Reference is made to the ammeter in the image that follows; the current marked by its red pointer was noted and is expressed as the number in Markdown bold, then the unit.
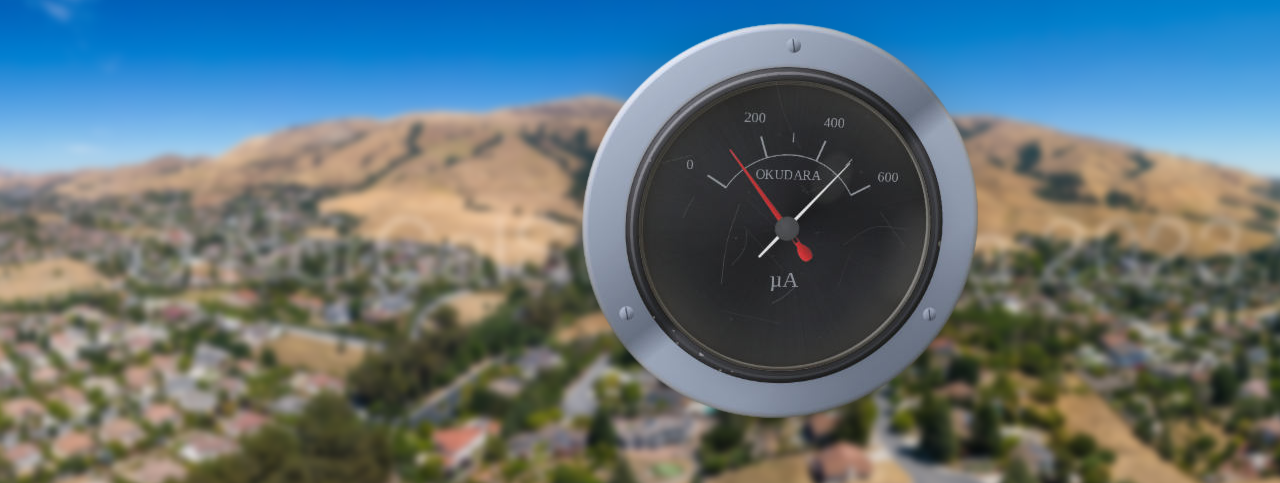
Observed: **100** µA
